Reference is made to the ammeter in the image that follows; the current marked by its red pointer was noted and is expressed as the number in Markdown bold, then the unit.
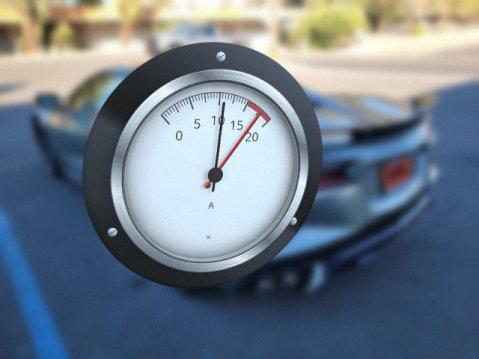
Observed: **17.5** A
